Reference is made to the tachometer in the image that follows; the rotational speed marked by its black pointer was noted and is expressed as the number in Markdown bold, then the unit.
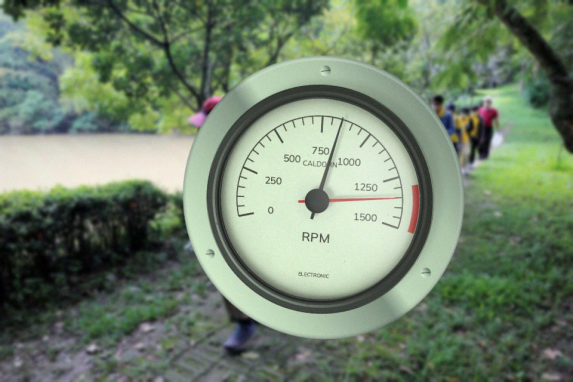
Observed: **850** rpm
